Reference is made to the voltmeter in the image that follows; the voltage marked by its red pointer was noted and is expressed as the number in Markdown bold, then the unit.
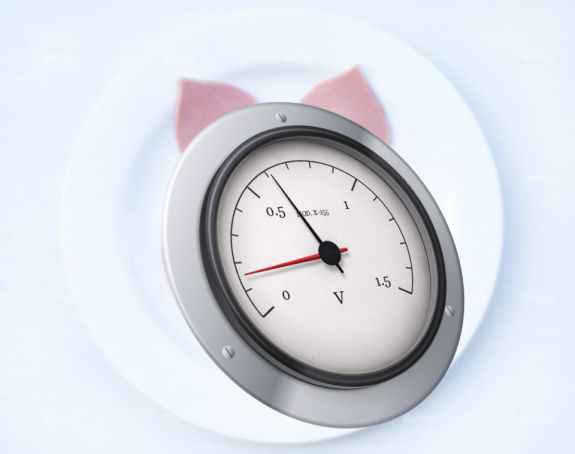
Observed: **0.15** V
